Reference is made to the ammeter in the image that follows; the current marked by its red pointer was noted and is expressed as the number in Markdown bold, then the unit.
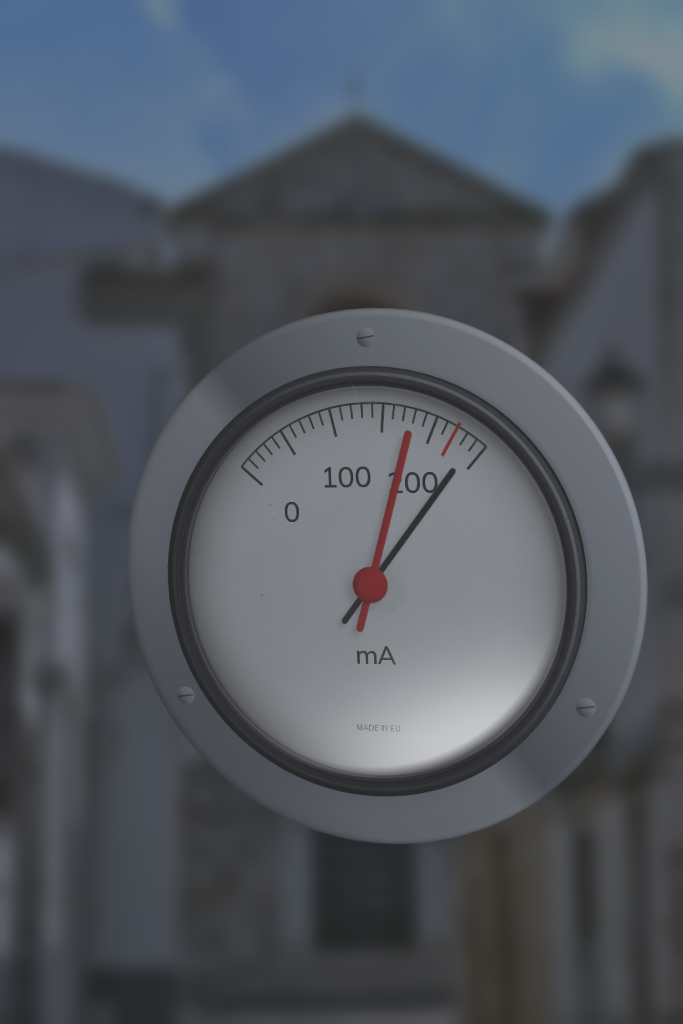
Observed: **180** mA
